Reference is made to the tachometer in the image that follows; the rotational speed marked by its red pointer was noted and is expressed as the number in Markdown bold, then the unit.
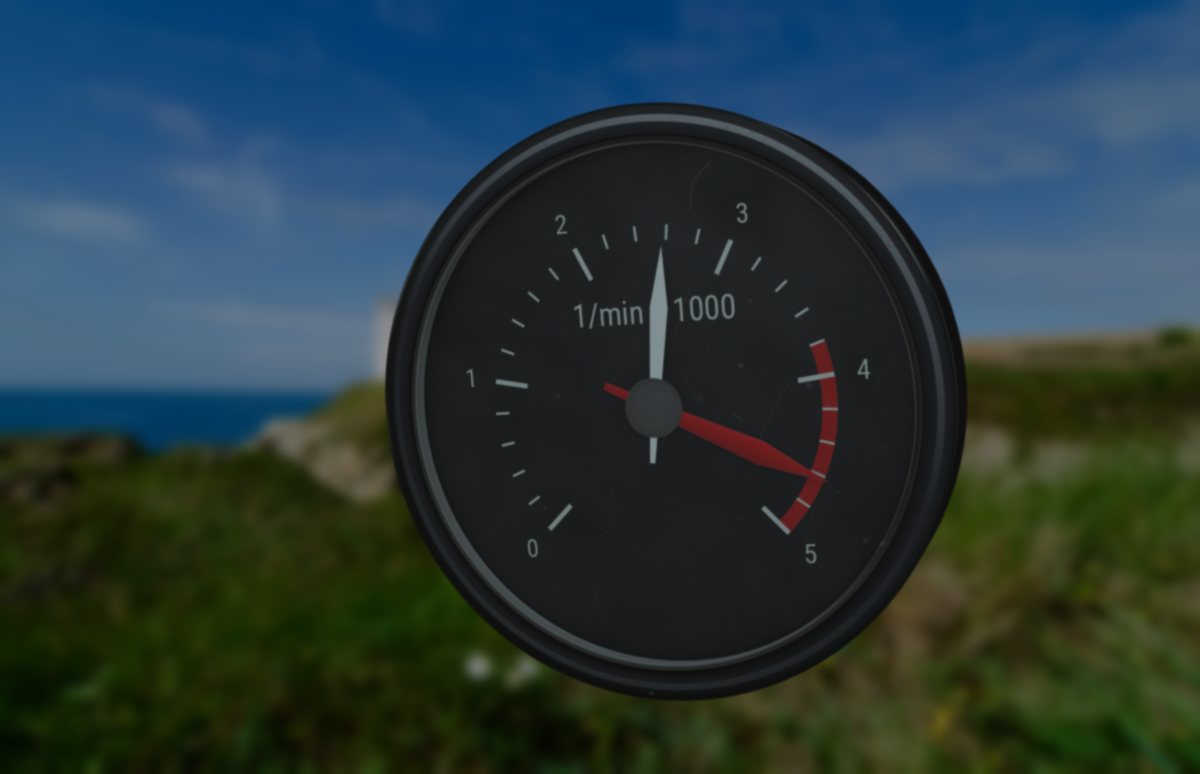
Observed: **4600** rpm
